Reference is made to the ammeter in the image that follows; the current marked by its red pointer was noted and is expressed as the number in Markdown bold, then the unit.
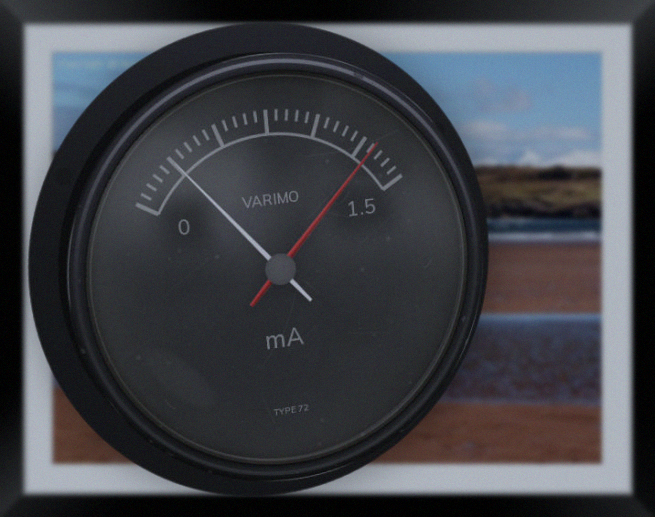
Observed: **1.3** mA
